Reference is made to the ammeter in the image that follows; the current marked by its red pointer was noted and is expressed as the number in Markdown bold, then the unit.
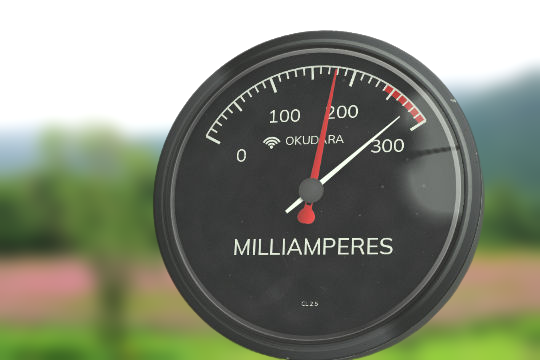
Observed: **180** mA
